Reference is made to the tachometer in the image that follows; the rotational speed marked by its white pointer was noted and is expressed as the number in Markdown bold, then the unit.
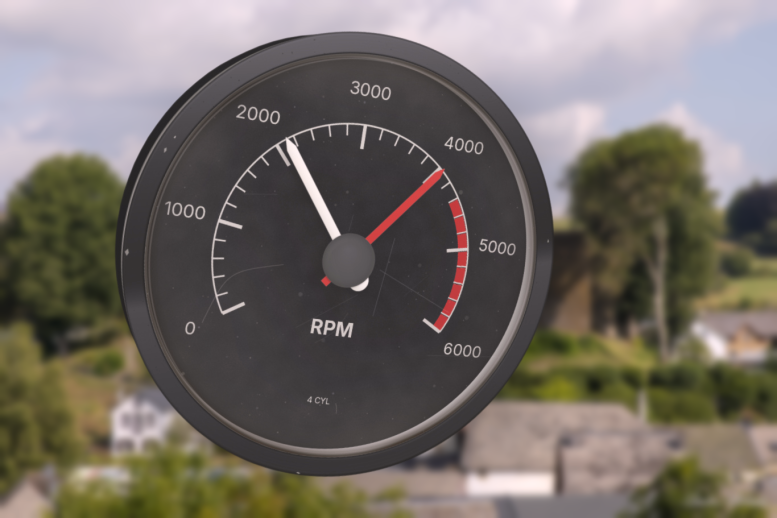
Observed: **2100** rpm
